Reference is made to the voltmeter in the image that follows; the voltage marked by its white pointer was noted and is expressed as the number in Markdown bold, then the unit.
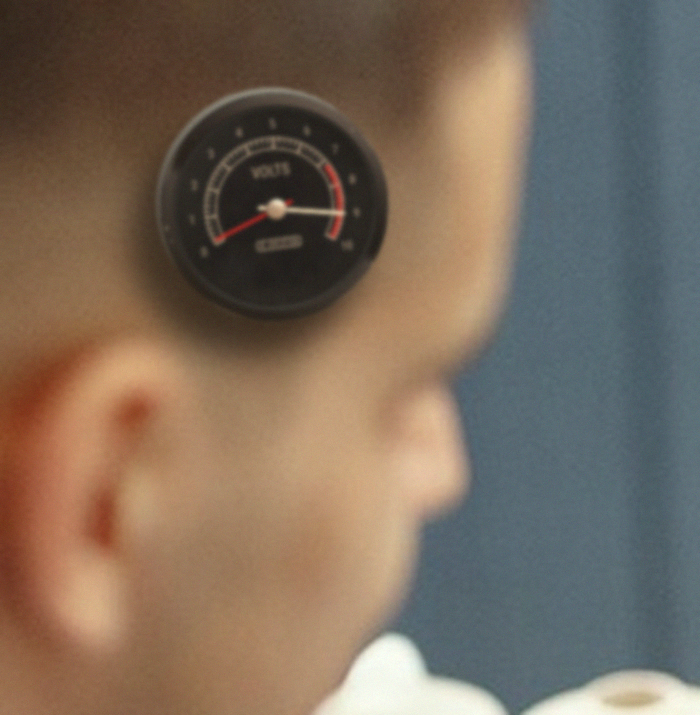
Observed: **9** V
